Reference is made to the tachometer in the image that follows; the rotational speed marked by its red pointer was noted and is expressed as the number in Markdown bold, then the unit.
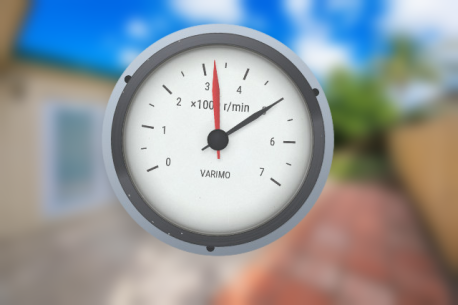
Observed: **3250** rpm
